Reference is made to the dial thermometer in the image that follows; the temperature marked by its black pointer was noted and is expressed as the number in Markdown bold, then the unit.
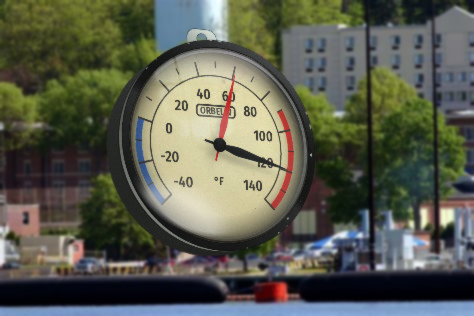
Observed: **120** °F
